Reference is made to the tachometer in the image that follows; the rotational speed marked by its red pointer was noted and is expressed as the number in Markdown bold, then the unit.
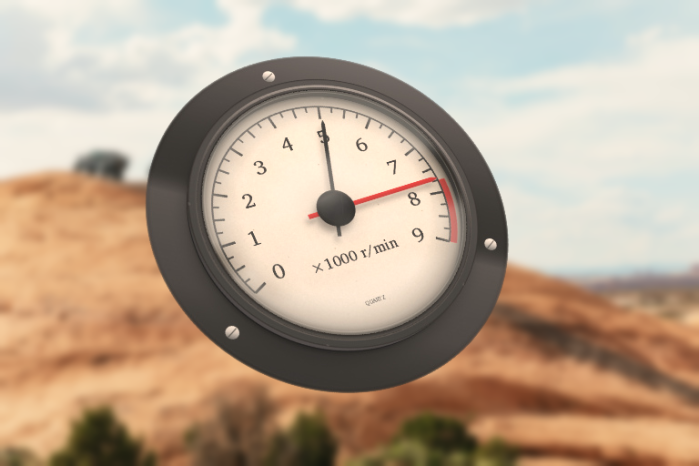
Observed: **7750** rpm
